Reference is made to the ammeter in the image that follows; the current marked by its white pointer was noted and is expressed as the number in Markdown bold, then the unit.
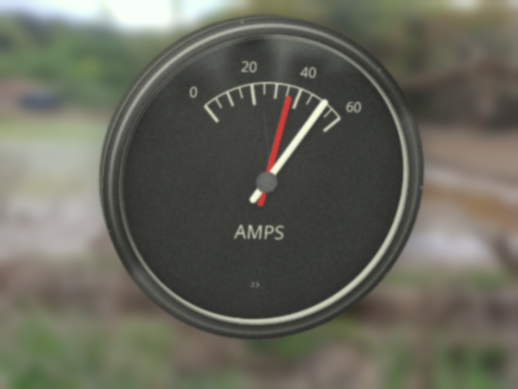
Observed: **50** A
